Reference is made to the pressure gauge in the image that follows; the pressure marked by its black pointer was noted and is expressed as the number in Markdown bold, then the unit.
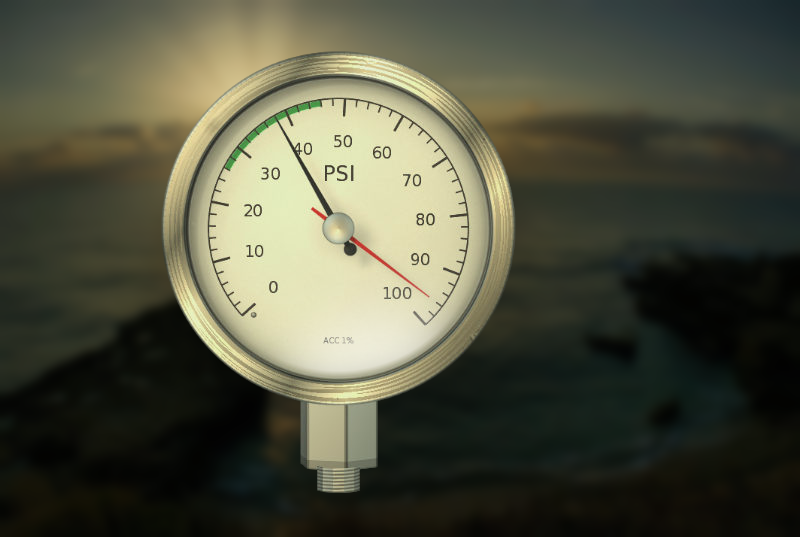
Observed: **38** psi
